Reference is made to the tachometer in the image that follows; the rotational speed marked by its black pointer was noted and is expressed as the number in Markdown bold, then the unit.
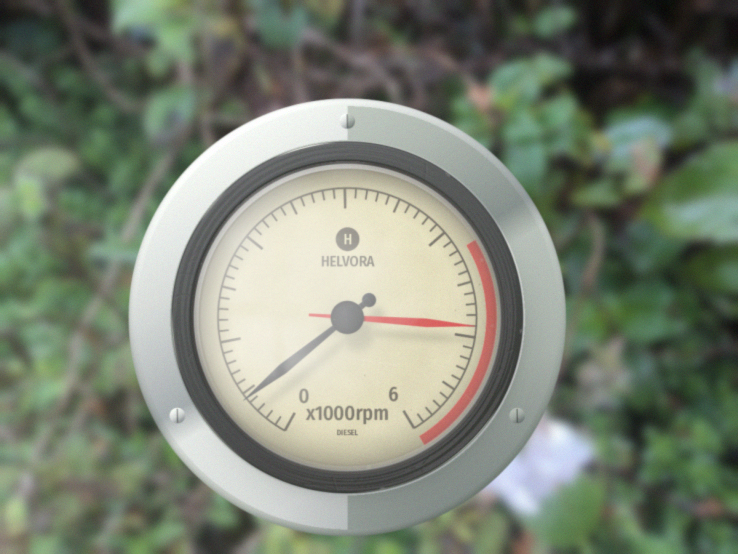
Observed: **450** rpm
